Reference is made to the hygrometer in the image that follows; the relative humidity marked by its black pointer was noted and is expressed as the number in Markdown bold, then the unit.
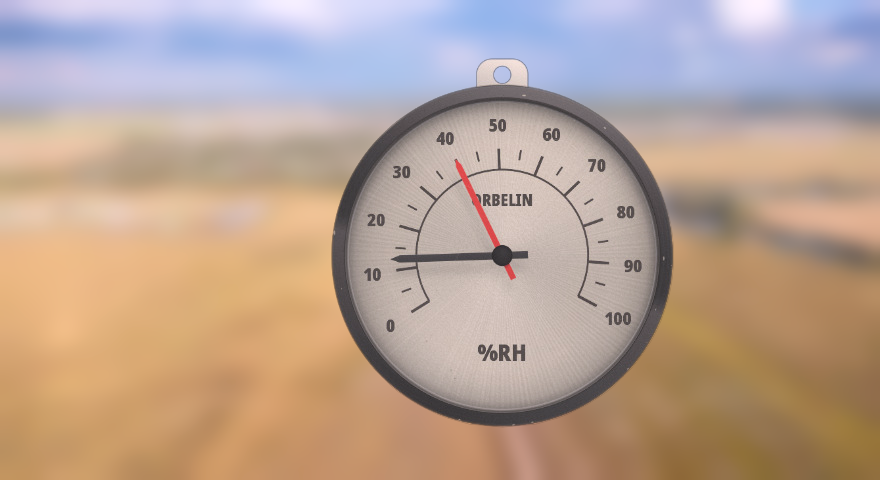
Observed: **12.5** %
